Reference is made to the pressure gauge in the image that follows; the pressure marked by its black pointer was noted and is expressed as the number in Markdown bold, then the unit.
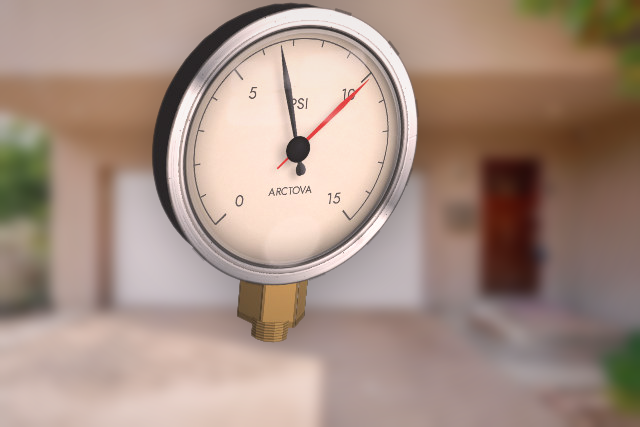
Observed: **6.5** psi
